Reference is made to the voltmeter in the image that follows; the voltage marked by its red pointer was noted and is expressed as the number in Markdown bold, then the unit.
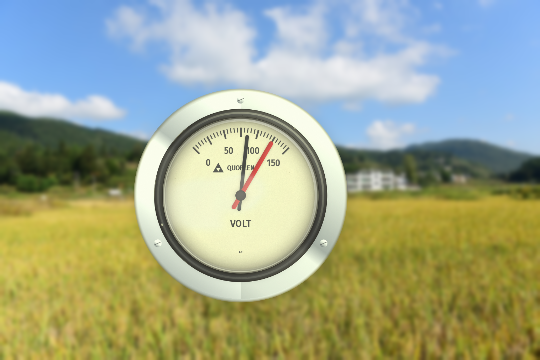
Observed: **125** V
